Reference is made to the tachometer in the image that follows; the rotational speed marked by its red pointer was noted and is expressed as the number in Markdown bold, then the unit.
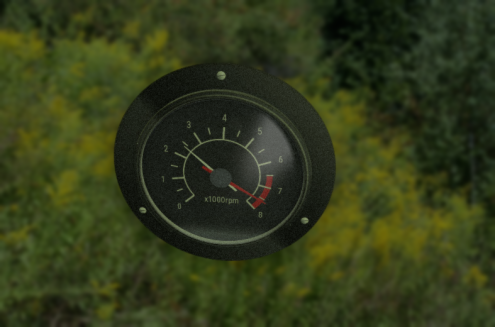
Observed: **7500** rpm
